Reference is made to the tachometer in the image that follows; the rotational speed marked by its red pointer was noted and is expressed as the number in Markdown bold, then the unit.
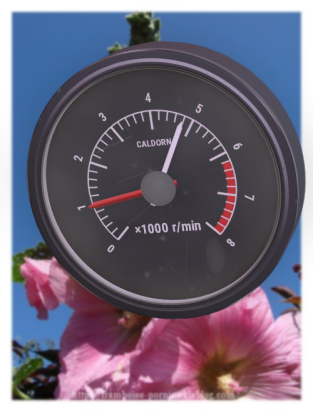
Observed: **1000** rpm
